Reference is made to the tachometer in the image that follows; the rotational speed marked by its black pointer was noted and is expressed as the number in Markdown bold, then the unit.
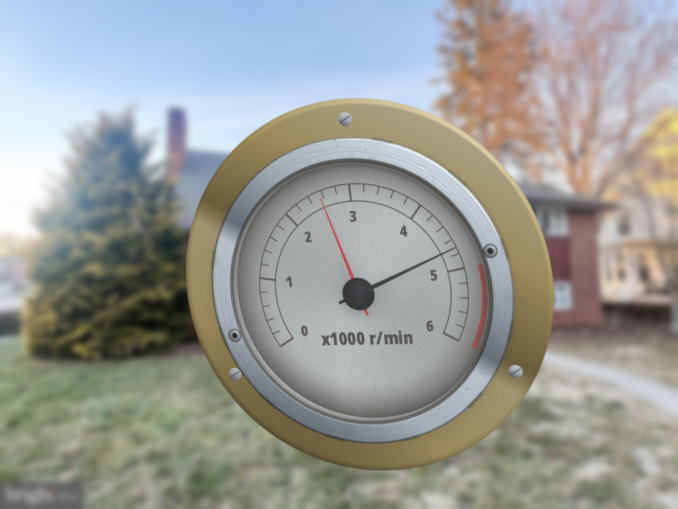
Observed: **4700** rpm
